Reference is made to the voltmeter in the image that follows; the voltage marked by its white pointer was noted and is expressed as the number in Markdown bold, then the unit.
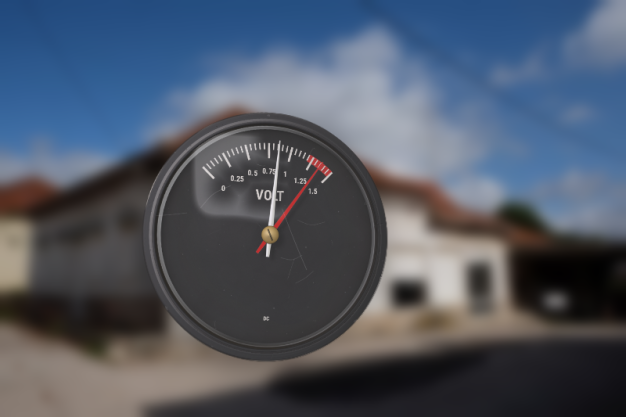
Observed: **0.85** V
